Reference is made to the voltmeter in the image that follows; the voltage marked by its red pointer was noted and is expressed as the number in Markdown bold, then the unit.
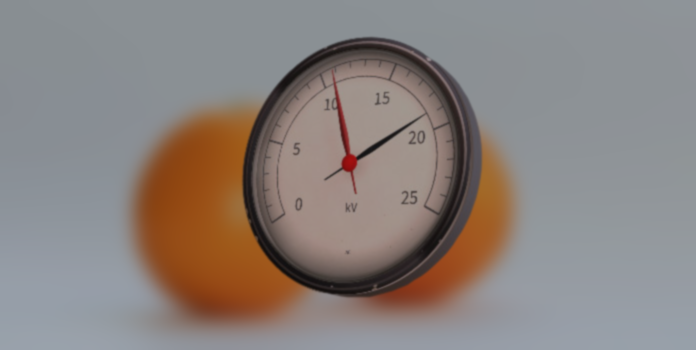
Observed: **11** kV
